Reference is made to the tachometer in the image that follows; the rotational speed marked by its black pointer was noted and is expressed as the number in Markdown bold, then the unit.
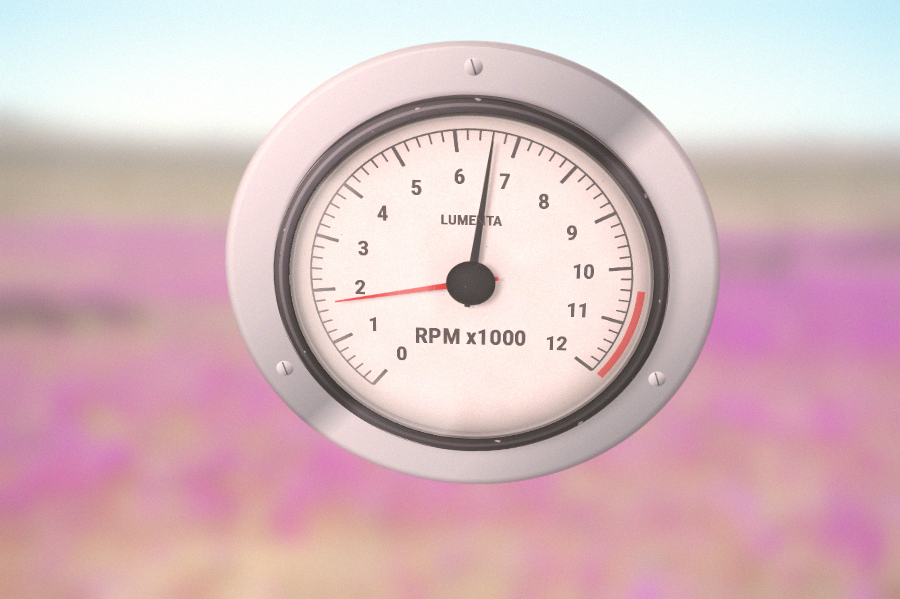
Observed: **6600** rpm
